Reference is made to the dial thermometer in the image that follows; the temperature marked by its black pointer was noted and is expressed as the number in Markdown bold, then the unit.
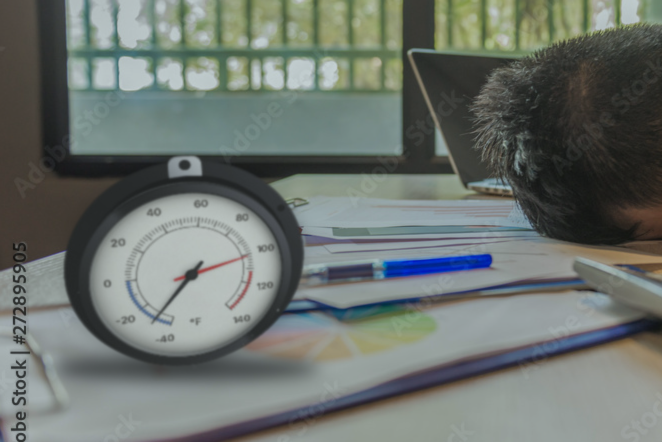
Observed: **-30** °F
